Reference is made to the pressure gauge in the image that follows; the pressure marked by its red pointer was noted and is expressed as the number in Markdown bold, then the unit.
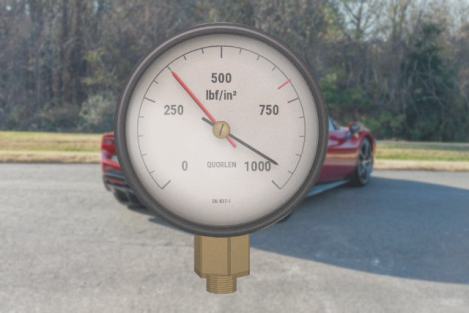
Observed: **350** psi
